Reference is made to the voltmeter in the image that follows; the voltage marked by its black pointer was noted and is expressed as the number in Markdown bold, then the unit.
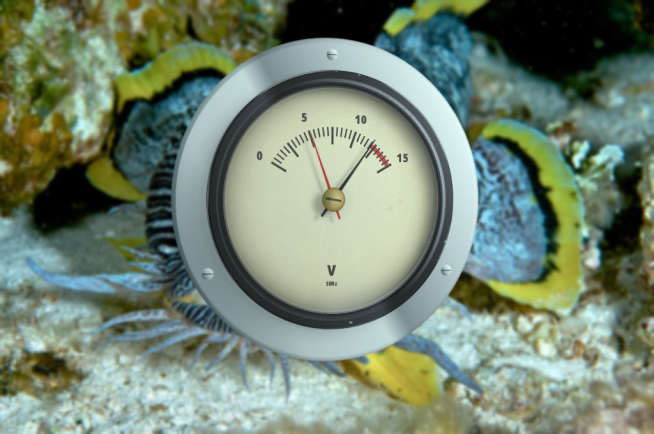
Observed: **12** V
